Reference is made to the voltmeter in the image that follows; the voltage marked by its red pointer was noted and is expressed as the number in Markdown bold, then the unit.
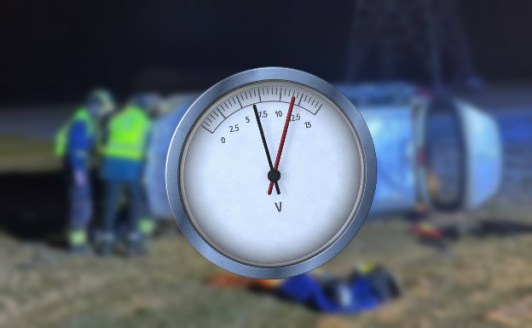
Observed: **11.5** V
